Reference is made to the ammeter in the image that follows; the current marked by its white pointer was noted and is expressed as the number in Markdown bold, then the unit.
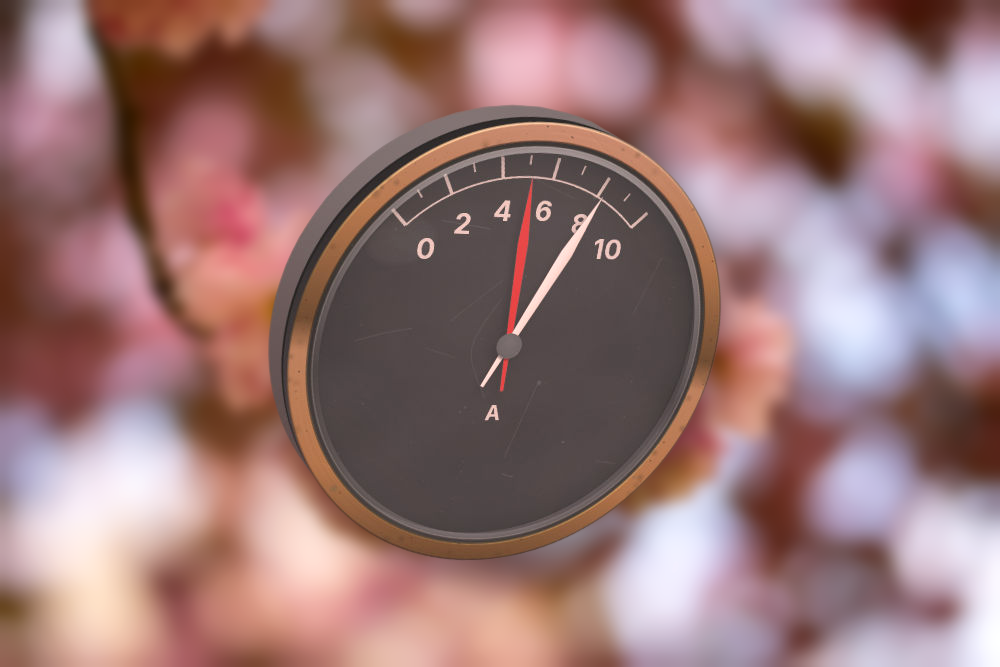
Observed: **8** A
